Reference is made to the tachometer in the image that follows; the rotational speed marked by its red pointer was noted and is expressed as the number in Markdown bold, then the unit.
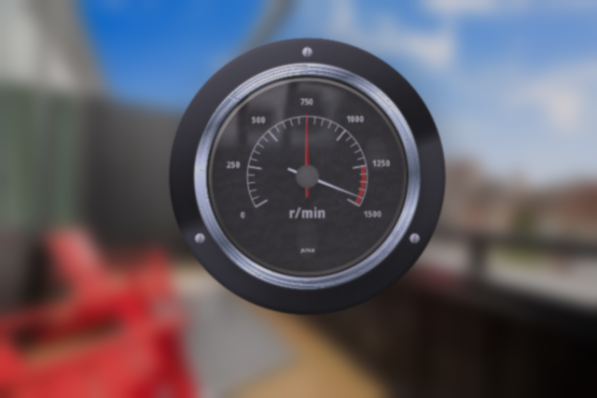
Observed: **750** rpm
